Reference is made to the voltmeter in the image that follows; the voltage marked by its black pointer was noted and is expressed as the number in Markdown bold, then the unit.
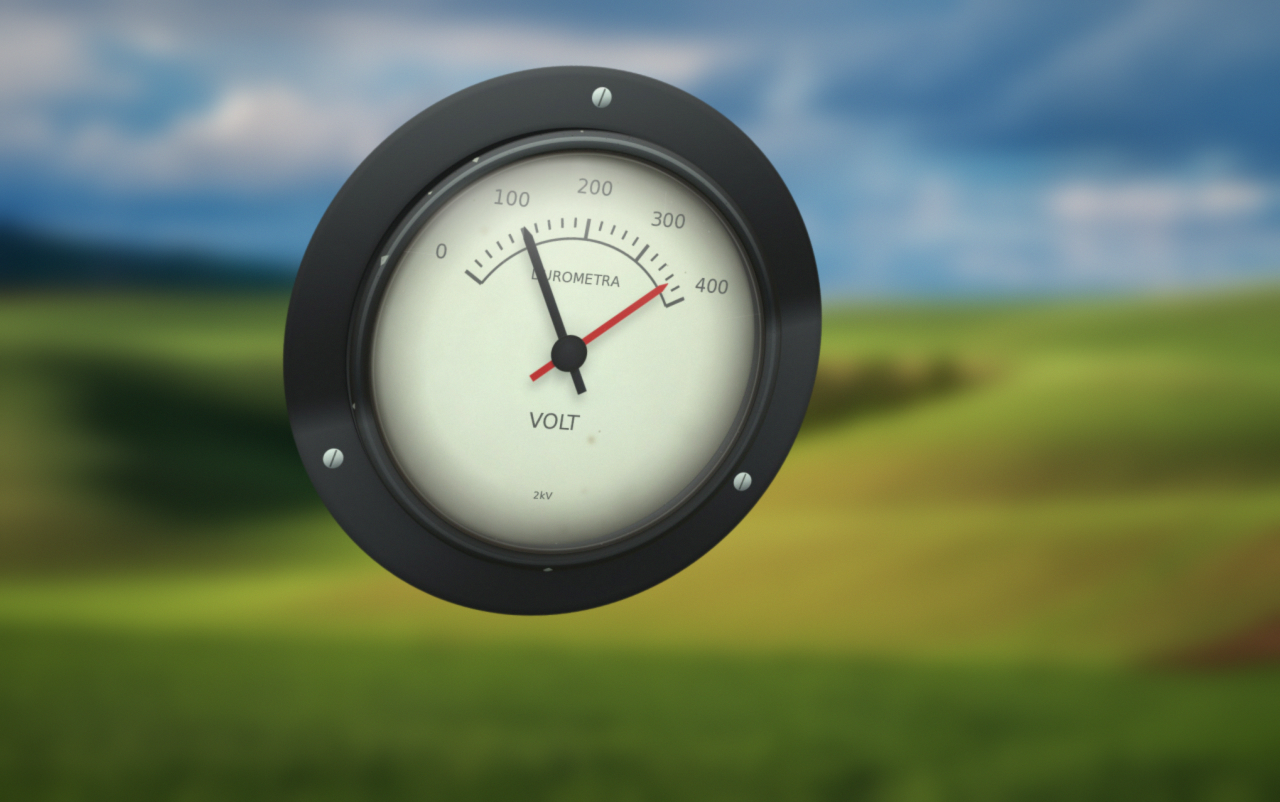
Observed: **100** V
